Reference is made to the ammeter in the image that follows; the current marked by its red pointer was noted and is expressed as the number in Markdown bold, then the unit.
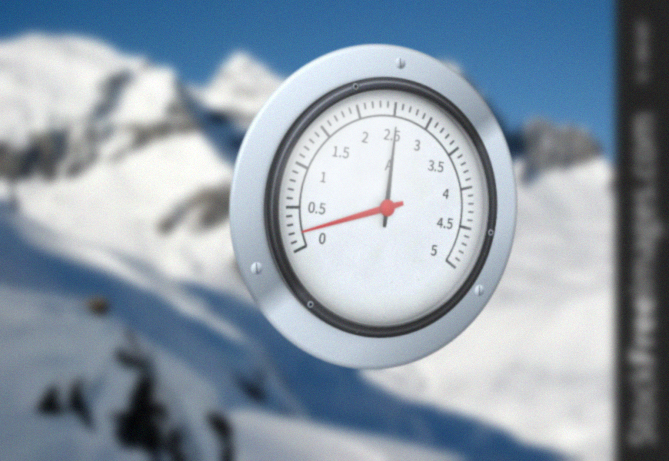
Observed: **0.2** A
